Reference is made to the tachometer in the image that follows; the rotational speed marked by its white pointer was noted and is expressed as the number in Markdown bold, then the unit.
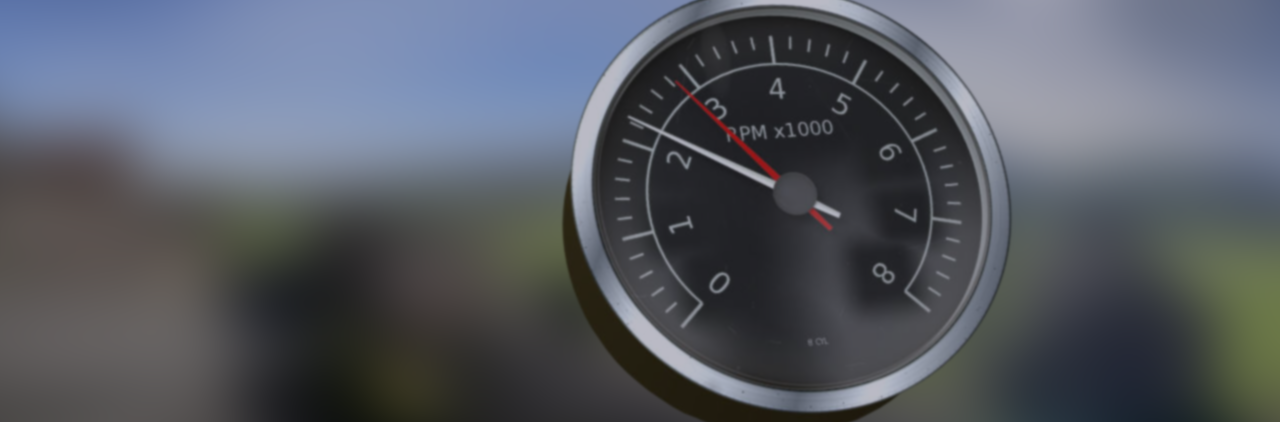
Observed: **2200** rpm
